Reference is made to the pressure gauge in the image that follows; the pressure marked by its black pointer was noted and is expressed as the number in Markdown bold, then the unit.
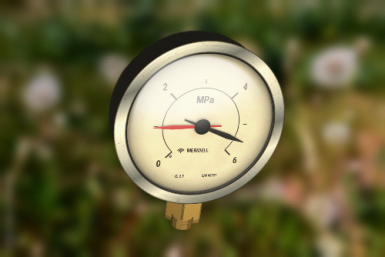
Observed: **5.5** MPa
